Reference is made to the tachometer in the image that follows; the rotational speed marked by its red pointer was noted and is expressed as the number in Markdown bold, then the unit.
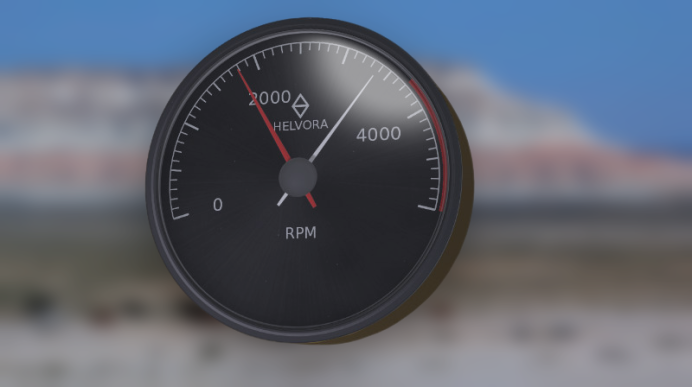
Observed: **1800** rpm
